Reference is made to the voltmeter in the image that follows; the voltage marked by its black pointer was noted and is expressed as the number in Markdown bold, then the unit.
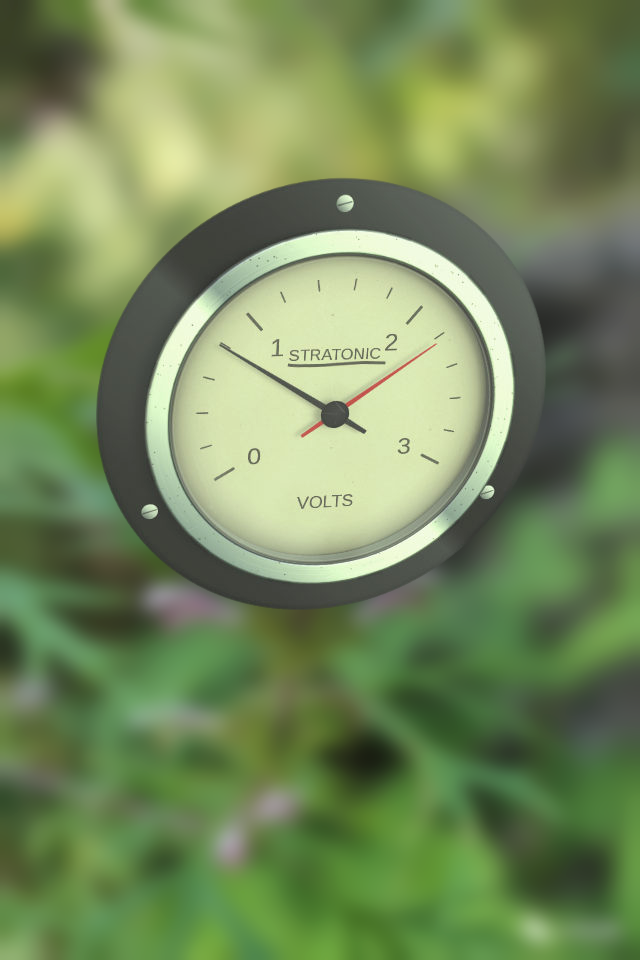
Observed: **0.8** V
